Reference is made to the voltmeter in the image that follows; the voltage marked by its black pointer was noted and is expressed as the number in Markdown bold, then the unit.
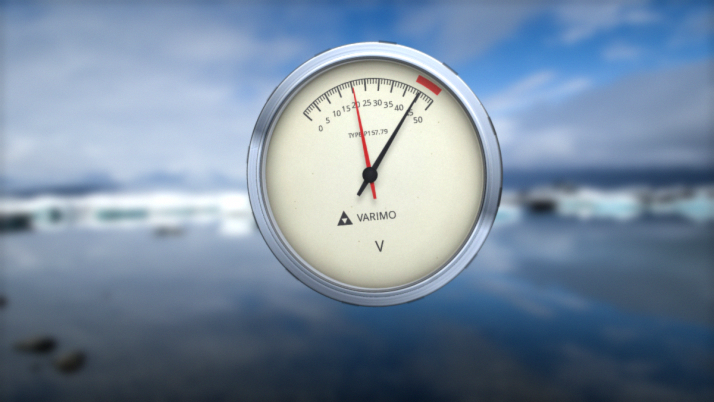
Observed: **45** V
